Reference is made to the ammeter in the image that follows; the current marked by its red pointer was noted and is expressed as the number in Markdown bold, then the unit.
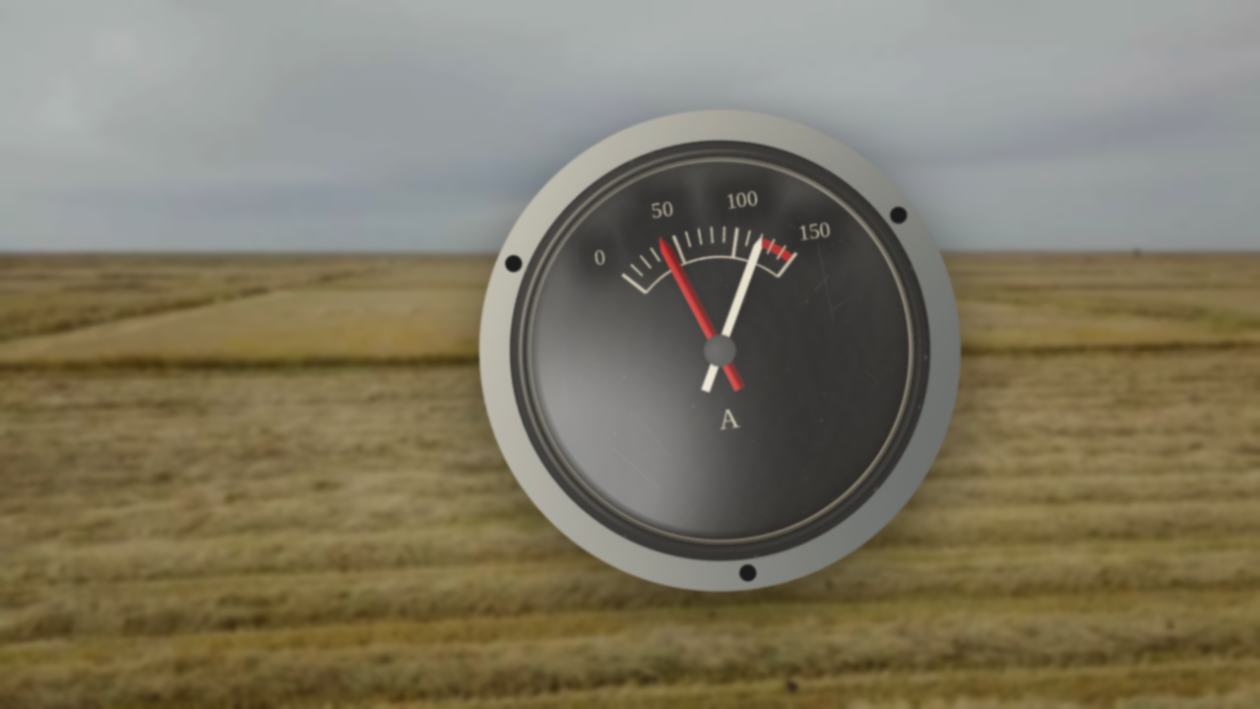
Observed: **40** A
